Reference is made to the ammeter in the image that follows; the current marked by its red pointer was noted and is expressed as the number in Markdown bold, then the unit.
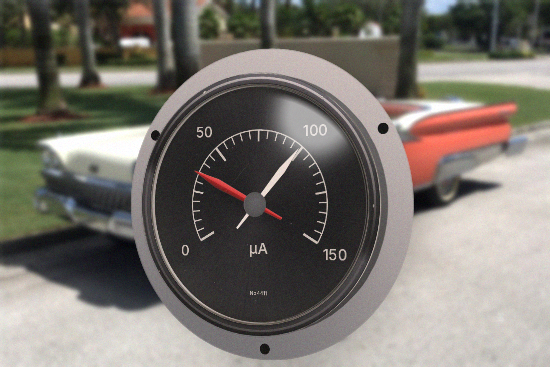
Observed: **35** µA
